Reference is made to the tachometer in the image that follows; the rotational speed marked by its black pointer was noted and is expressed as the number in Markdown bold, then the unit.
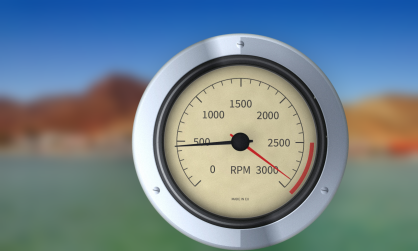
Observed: **450** rpm
